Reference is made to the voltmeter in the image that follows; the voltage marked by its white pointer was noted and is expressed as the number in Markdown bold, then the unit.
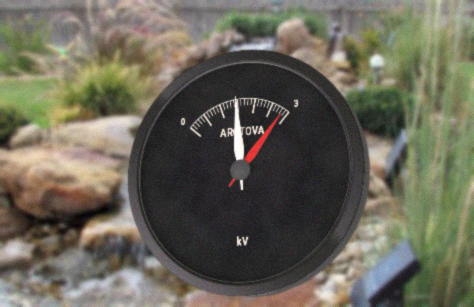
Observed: **1.5** kV
